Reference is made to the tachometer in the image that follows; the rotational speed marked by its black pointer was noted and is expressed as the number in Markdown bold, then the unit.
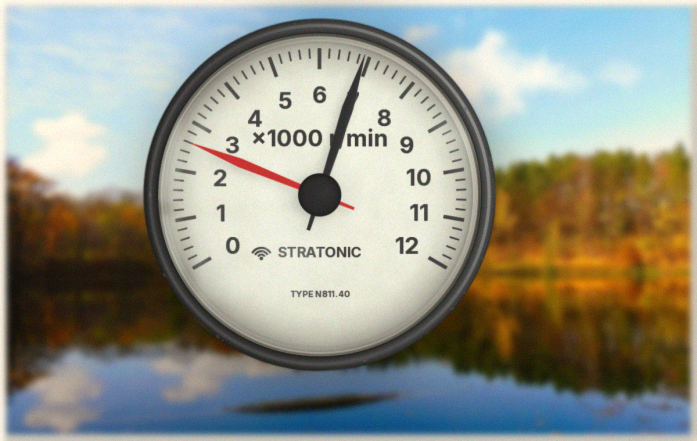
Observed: **6900** rpm
